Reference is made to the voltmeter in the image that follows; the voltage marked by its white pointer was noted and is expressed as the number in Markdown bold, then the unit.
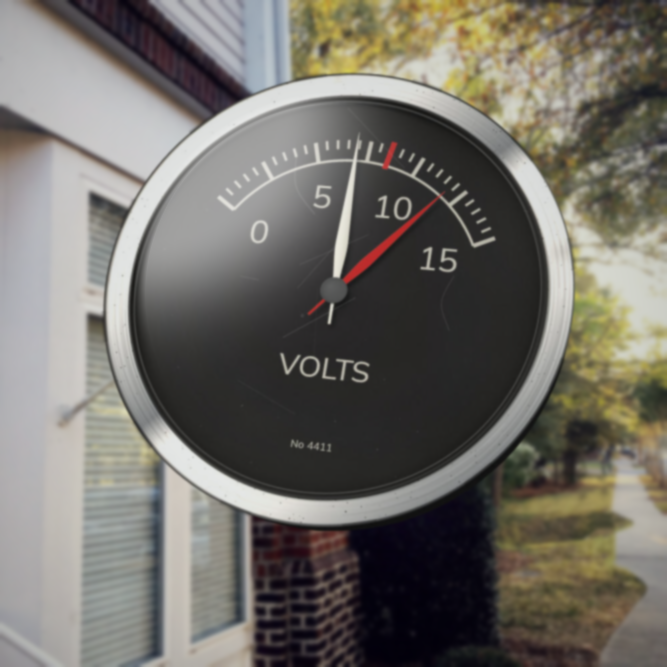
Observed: **7** V
